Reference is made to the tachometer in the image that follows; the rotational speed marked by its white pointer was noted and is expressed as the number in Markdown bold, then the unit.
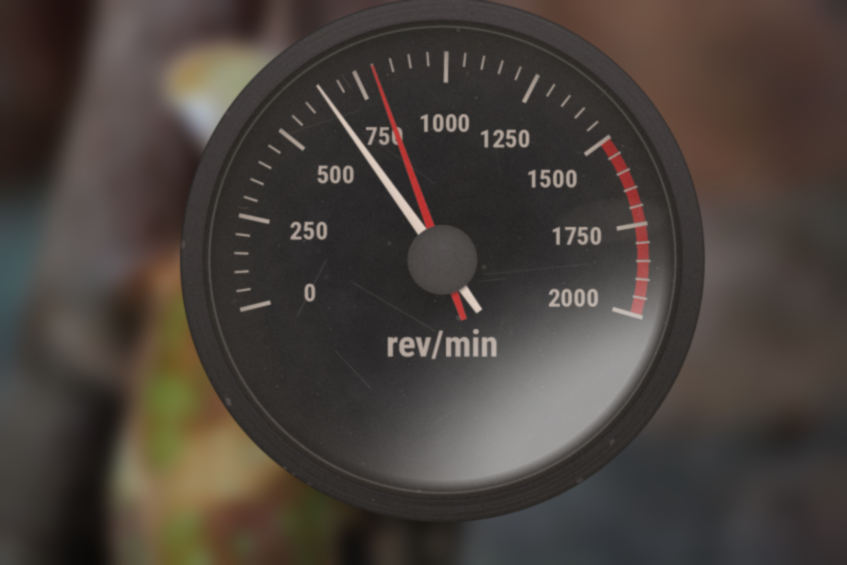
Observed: **650** rpm
